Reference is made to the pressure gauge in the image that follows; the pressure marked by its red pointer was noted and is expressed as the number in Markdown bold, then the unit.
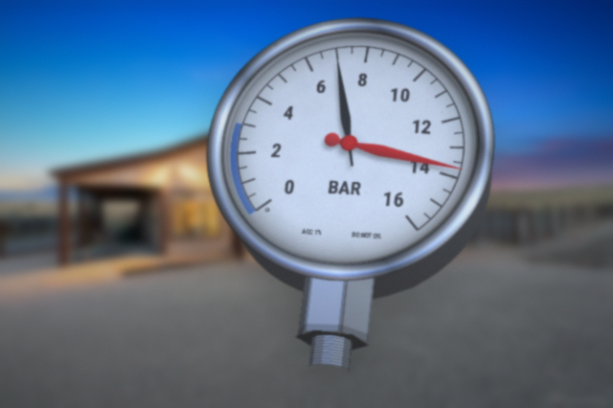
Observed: **13.75** bar
